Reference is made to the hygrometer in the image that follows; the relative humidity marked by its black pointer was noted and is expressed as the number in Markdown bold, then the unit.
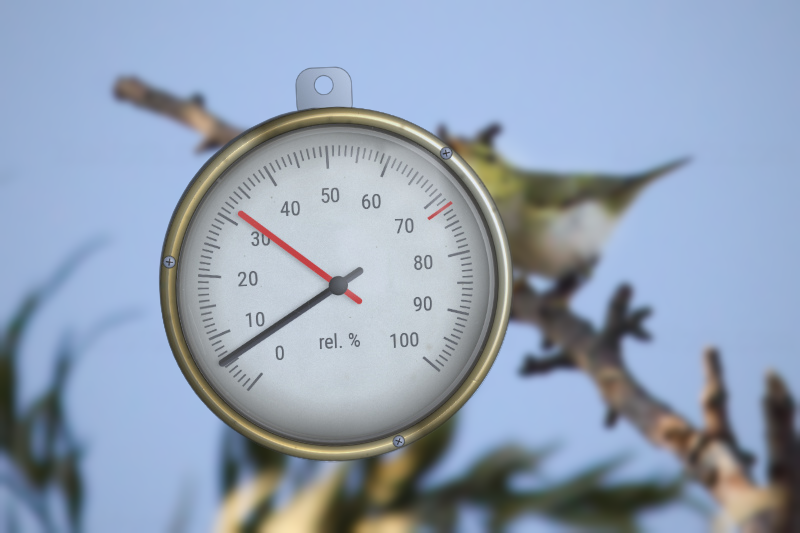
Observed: **6** %
